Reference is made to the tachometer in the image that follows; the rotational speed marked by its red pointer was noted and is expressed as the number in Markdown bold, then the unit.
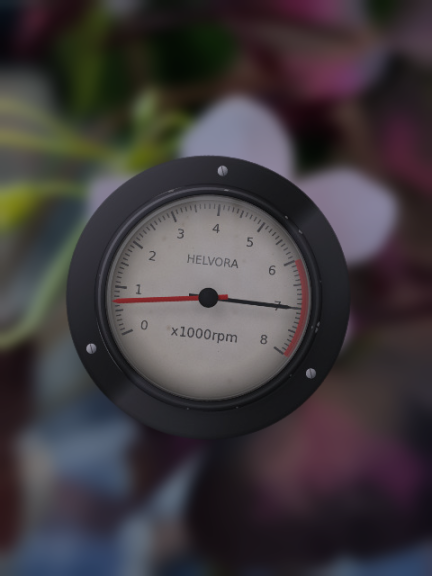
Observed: **700** rpm
